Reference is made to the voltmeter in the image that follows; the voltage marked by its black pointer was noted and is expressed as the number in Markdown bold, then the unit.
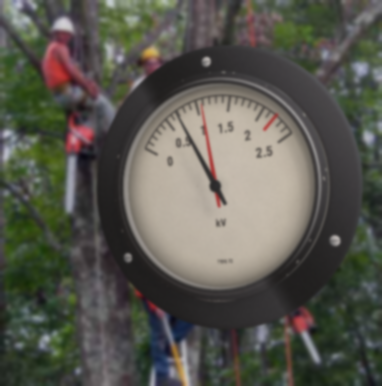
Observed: **0.7** kV
